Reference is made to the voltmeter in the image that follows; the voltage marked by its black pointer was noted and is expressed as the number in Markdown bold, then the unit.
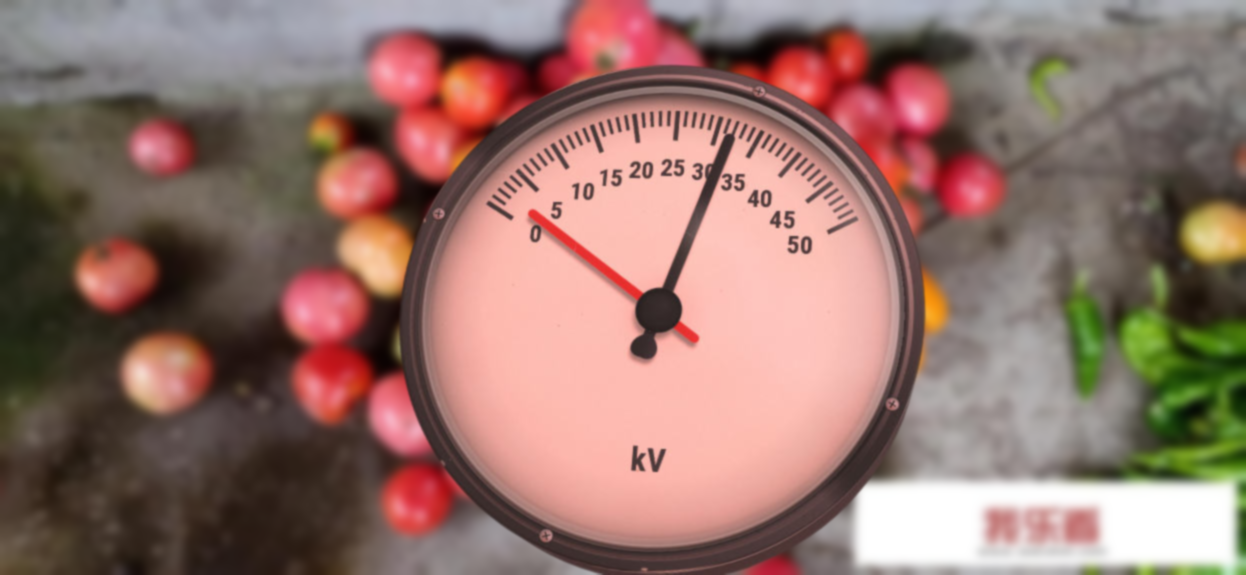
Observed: **32** kV
